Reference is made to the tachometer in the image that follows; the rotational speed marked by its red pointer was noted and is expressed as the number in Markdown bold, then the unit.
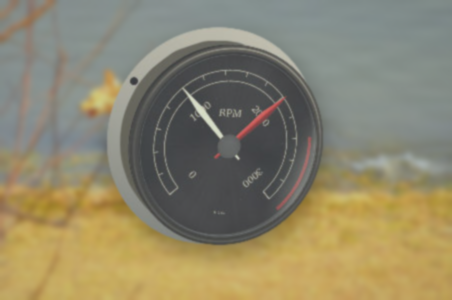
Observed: **2000** rpm
